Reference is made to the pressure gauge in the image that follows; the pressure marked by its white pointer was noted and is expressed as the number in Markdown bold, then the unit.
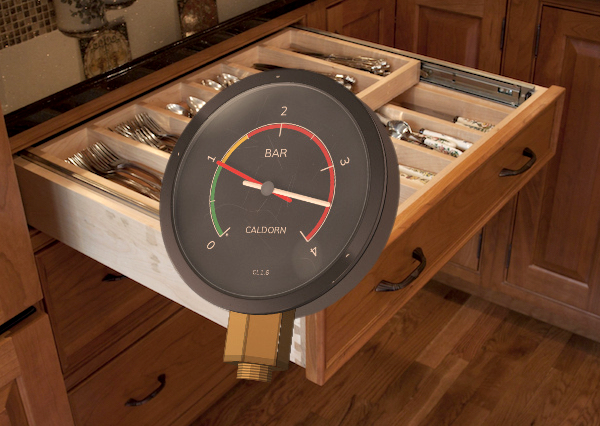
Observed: **3.5** bar
